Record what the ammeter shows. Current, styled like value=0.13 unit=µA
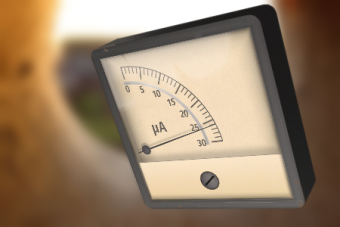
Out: value=26 unit=µA
